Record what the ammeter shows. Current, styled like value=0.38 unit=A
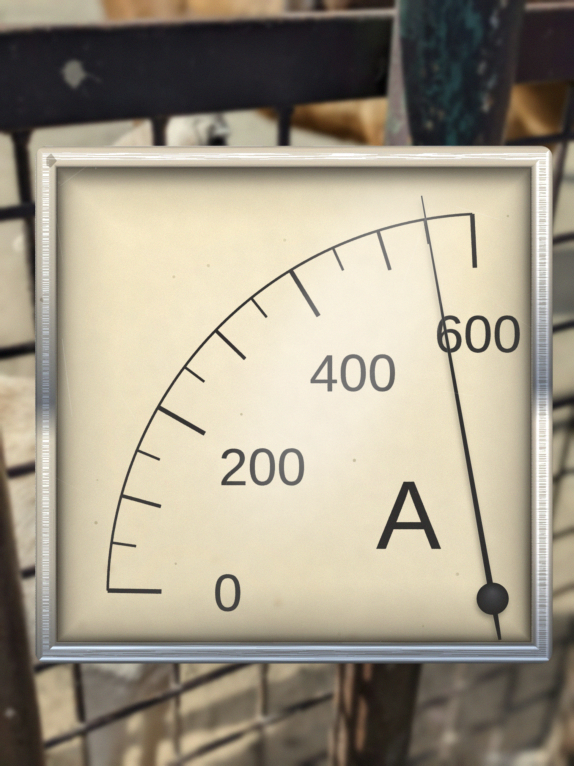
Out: value=550 unit=A
